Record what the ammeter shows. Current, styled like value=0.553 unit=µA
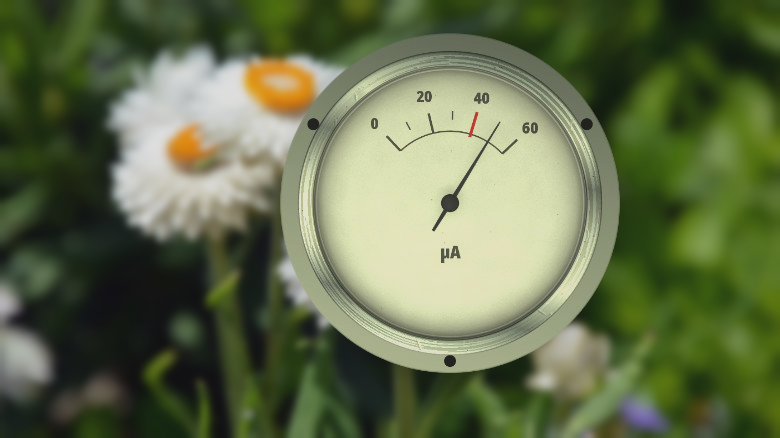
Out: value=50 unit=µA
